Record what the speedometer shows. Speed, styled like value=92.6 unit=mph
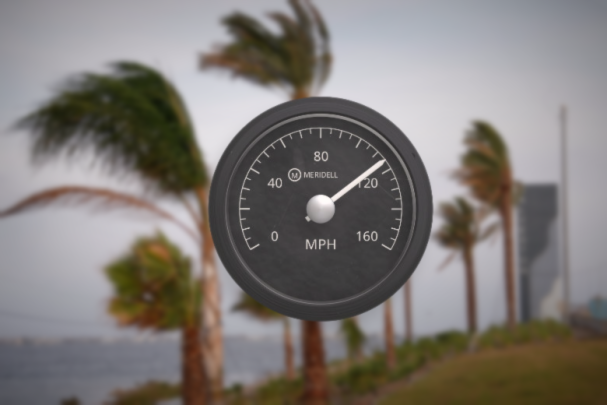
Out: value=115 unit=mph
